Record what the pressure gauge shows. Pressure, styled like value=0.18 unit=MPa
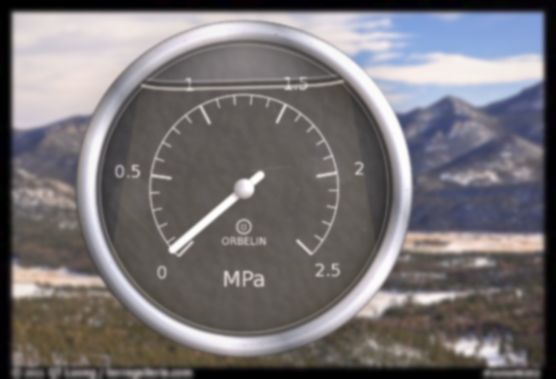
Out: value=0.05 unit=MPa
